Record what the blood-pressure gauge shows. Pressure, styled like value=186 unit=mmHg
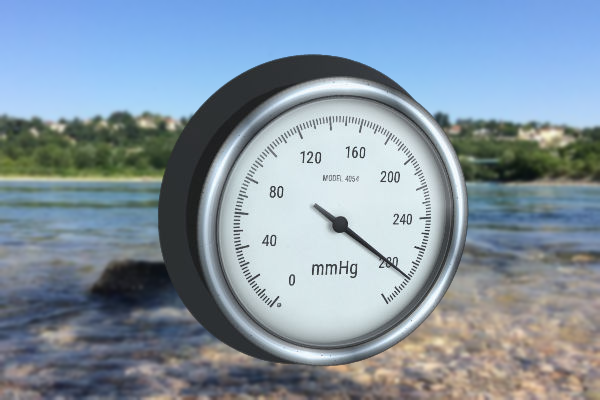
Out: value=280 unit=mmHg
